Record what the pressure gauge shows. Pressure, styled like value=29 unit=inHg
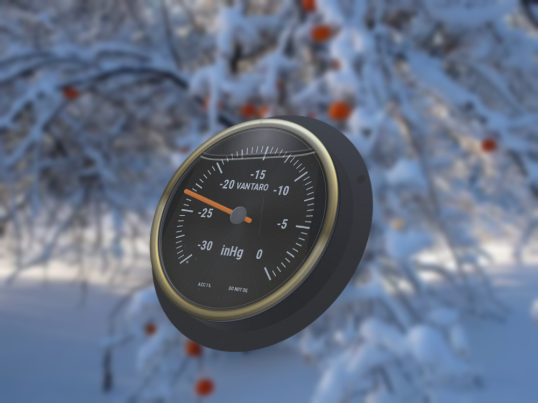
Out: value=-23.5 unit=inHg
